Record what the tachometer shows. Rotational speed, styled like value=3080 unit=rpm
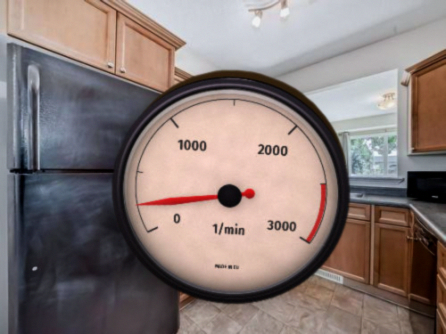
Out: value=250 unit=rpm
